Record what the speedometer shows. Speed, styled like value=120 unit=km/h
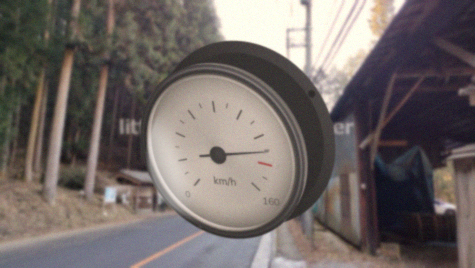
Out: value=130 unit=km/h
